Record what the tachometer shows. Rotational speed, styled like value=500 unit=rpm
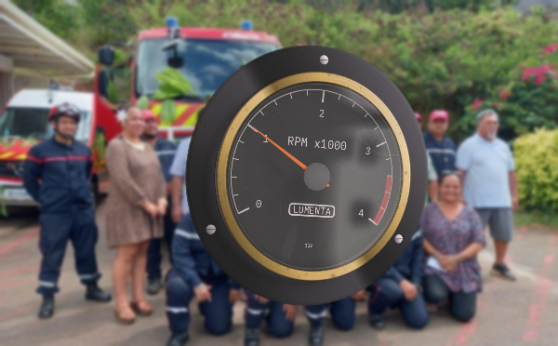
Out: value=1000 unit=rpm
